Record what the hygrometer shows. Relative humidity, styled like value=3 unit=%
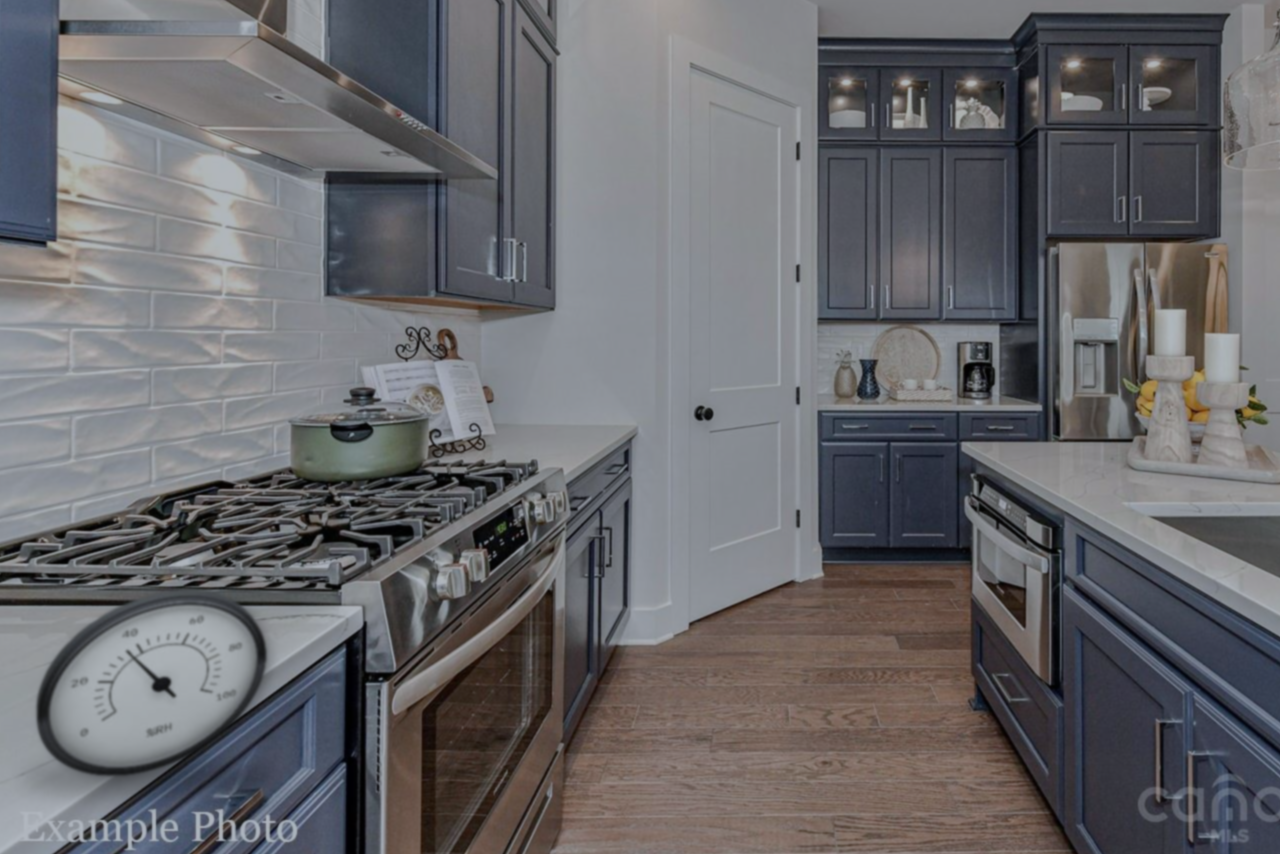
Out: value=36 unit=%
